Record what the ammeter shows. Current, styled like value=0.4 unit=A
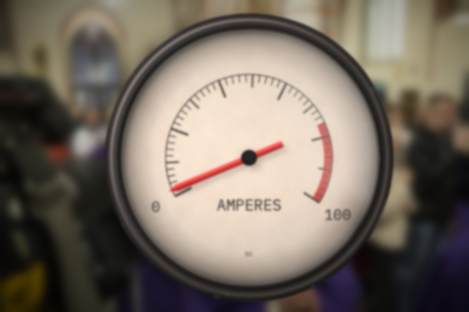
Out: value=2 unit=A
